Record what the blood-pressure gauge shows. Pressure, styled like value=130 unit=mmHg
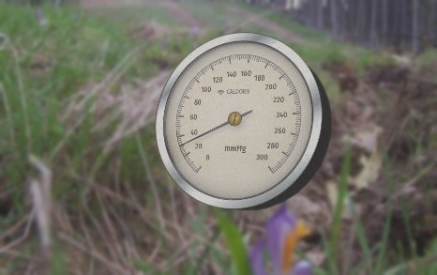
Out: value=30 unit=mmHg
